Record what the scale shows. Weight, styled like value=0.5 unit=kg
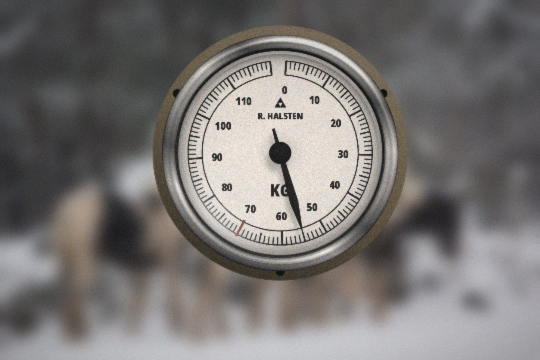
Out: value=55 unit=kg
